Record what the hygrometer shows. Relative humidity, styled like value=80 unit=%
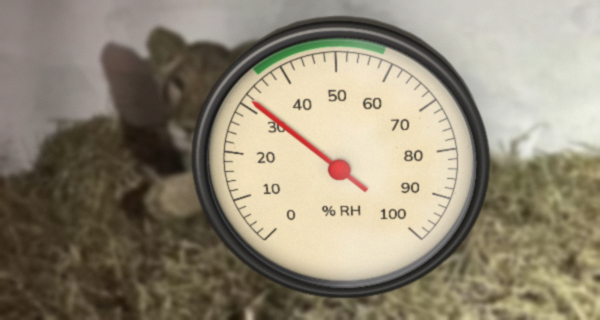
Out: value=32 unit=%
